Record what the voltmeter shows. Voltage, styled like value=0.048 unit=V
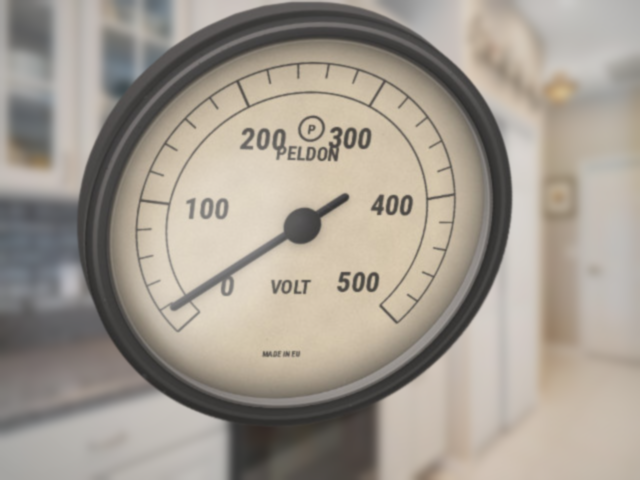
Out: value=20 unit=V
